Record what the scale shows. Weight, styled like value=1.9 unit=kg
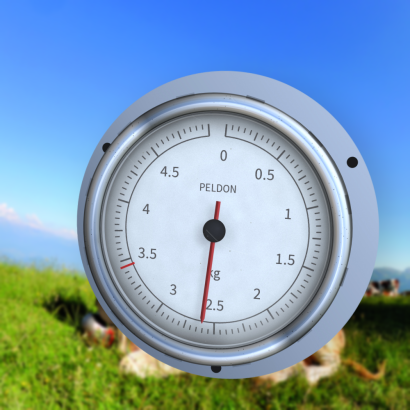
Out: value=2.6 unit=kg
